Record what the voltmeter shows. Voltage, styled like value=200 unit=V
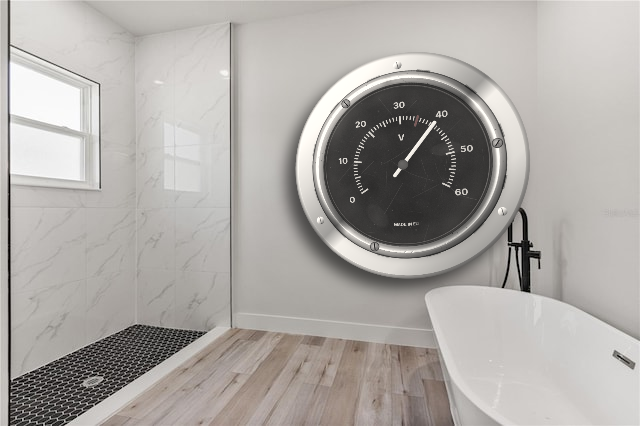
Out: value=40 unit=V
